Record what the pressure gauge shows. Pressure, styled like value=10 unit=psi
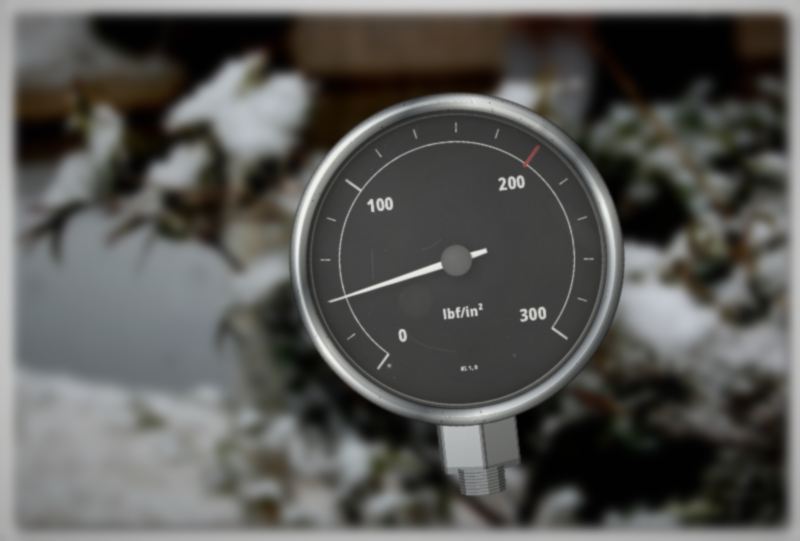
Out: value=40 unit=psi
